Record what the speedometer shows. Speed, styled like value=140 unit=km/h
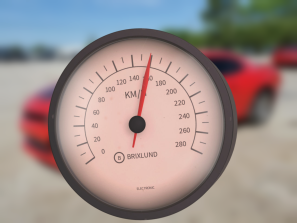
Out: value=160 unit=km/h
